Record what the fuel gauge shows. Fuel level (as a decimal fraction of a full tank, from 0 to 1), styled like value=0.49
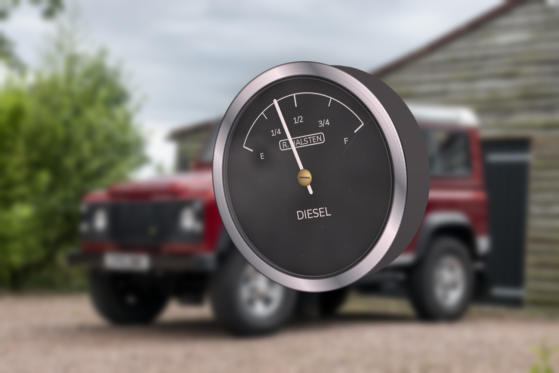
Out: value=0.375
